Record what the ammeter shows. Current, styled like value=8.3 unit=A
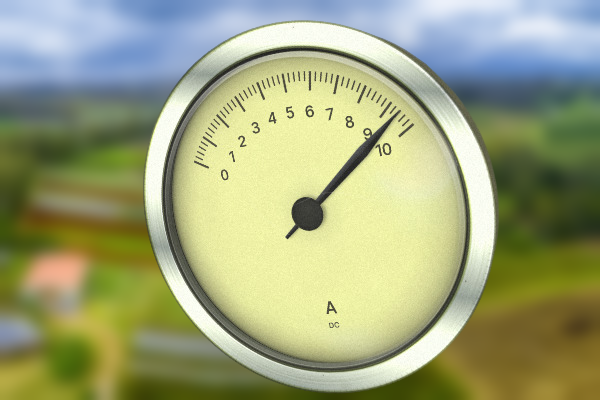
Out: value=9.4 unit=A
